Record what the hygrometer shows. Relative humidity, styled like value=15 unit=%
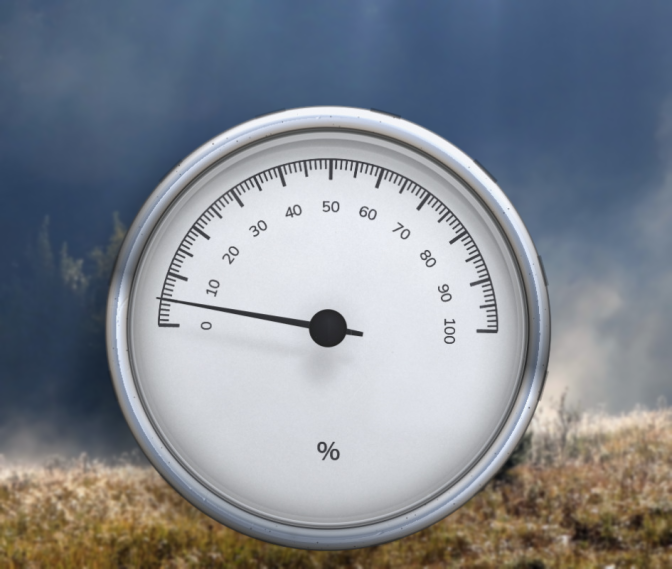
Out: value=5 unit=%
